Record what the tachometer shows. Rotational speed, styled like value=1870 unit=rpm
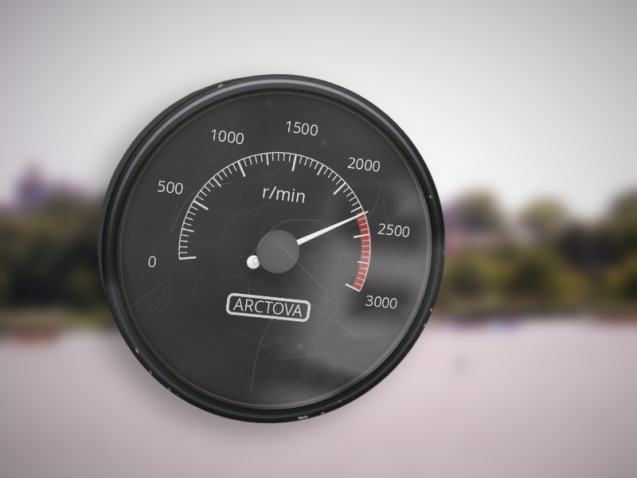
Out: value=2300 unit=rpm
